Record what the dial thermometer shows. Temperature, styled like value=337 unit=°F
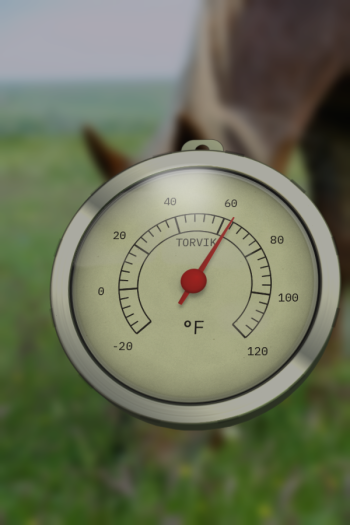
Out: value=64 unit=°F
